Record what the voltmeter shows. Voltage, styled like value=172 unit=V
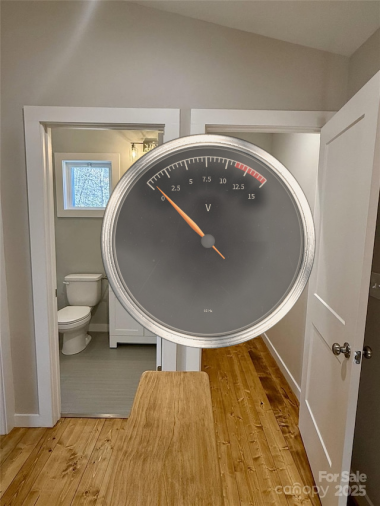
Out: value=0.5 unit=V
